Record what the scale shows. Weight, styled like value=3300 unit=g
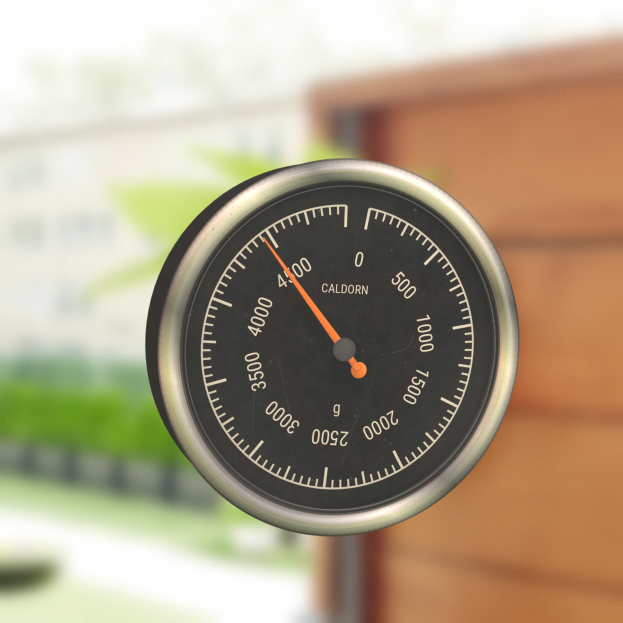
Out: value=4450 unit=g
